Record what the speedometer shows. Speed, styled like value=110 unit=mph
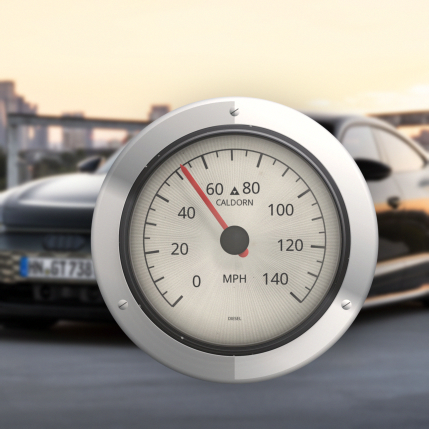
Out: value=52.5 unit=mph
